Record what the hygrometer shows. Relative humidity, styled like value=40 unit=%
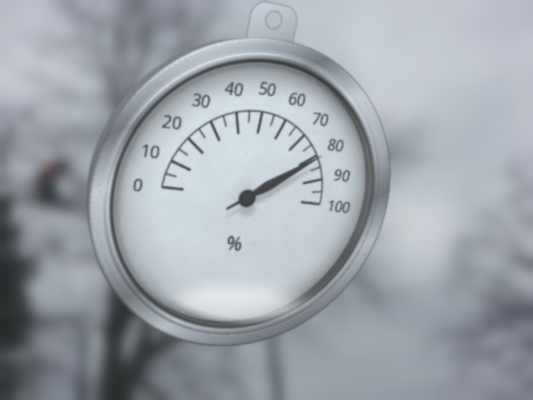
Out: value=80 unit=%
